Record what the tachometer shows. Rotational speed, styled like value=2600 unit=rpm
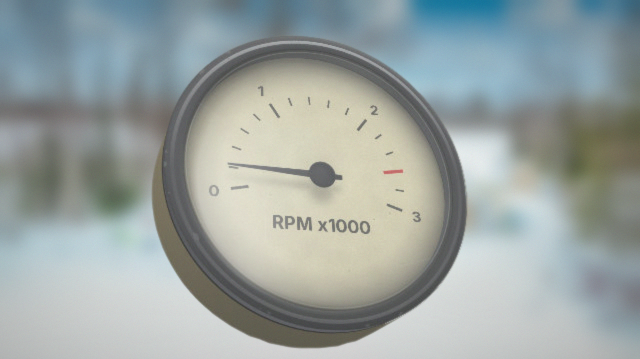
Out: value=200 unit=rpm
